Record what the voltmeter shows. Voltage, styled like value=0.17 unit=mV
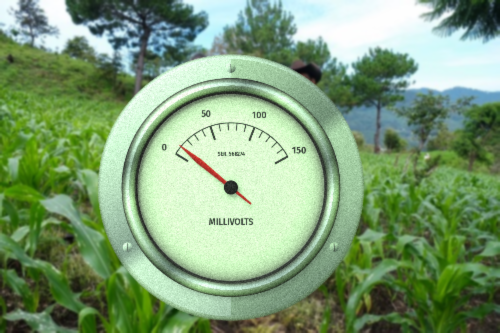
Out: value=10 unit=mV
